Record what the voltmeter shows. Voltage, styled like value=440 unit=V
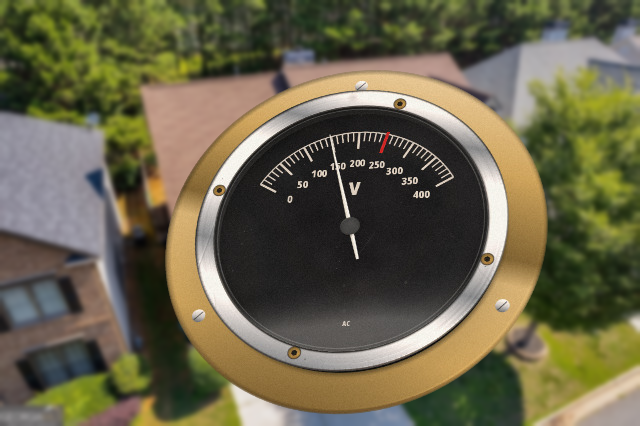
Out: value=150 unit=V
